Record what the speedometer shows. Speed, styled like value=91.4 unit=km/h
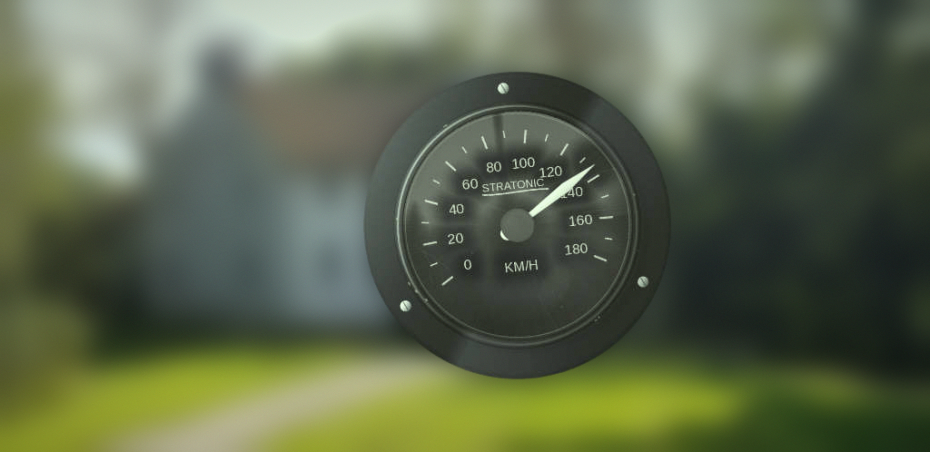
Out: value=135 unit=km/h
